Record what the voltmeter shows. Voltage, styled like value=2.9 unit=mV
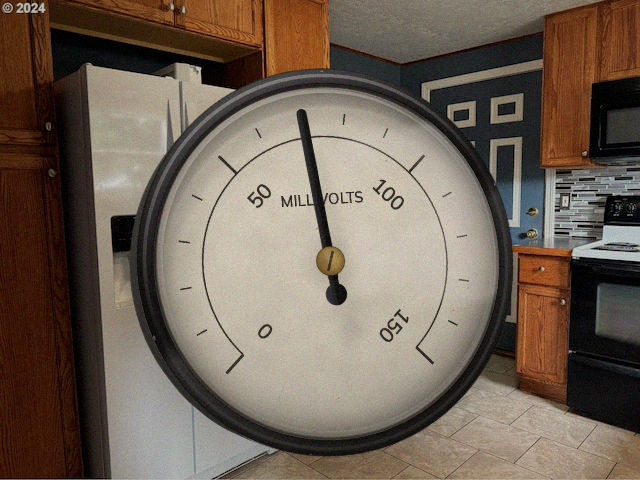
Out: value=70 unit=mV
